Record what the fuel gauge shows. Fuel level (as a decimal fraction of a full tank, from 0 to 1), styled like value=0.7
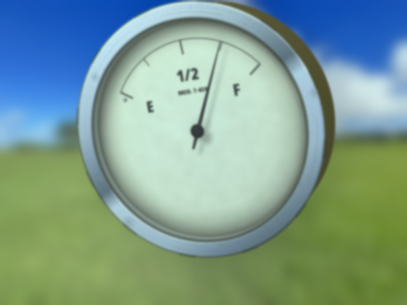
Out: value=0.75
